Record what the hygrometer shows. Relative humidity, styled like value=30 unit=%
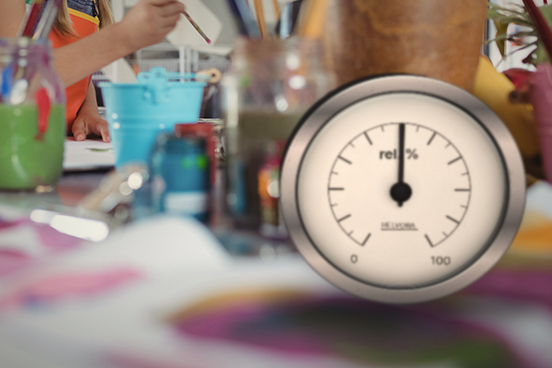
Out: value=50 unit=%
